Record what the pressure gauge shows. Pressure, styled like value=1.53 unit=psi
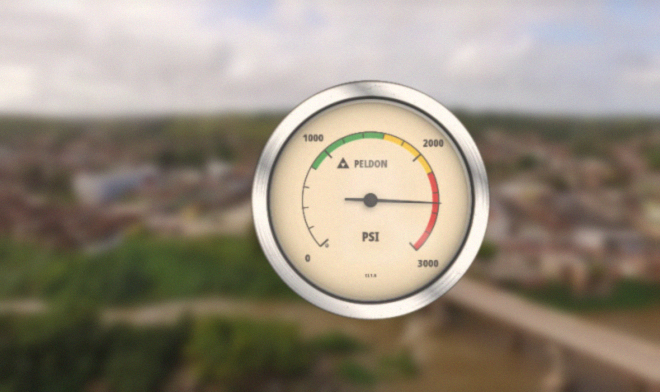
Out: value=2500 unit=psi
